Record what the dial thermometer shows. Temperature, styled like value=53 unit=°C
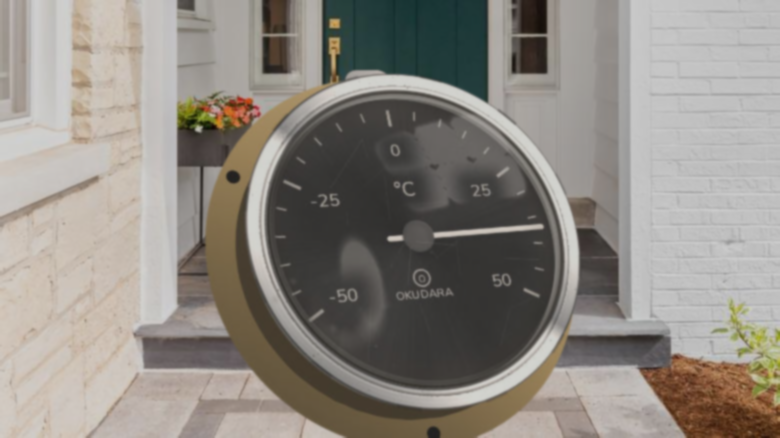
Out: value=37.5 unit=°C
